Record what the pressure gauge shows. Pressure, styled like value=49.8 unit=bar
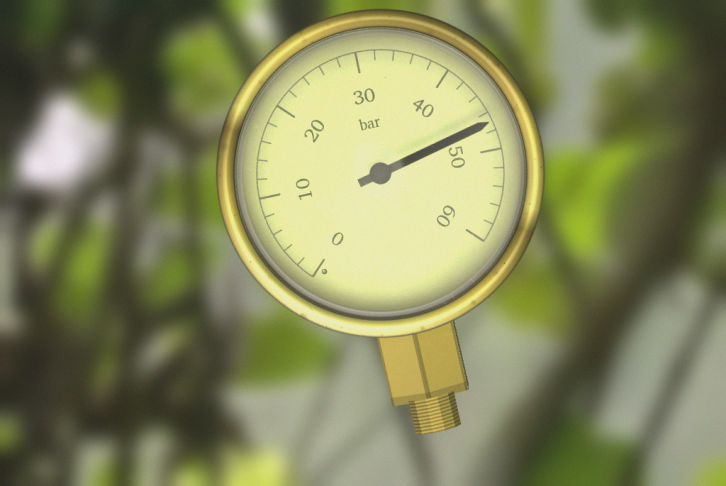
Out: value=47 unit=bar
